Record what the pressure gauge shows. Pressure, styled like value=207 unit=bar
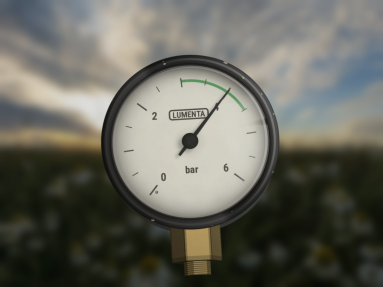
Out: value=4 unit=bar
